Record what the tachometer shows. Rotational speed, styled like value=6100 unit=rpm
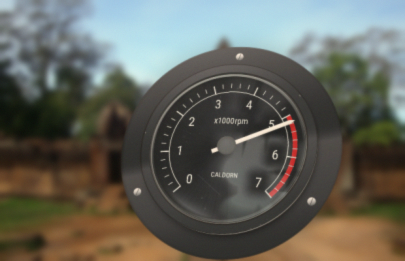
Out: value=5200 unit=rpm
